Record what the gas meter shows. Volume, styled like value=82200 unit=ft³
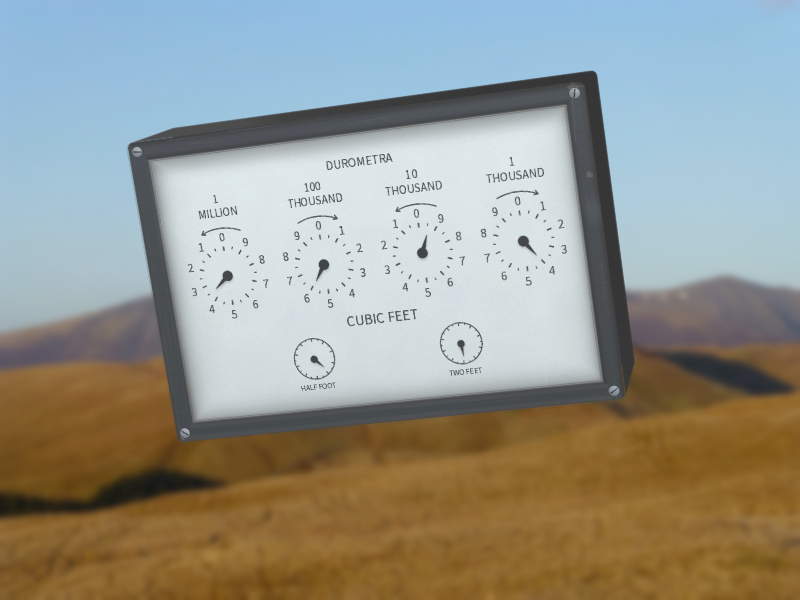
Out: value=359400 unit=ft³
